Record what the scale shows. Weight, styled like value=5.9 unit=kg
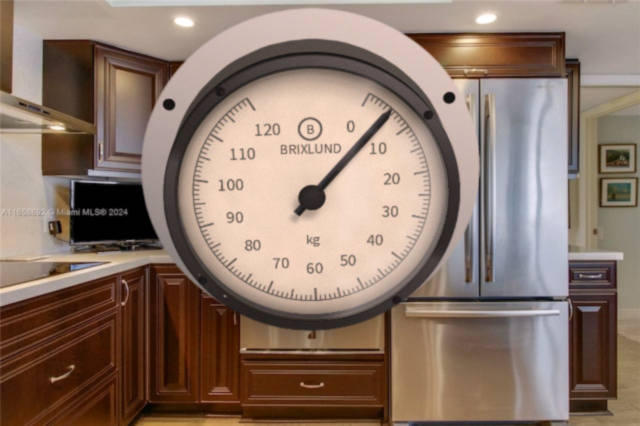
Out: value=5 unit=kg
